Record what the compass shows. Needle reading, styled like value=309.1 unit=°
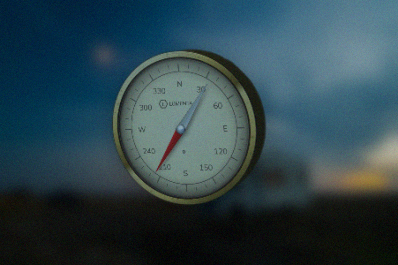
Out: value=215 unit=°
